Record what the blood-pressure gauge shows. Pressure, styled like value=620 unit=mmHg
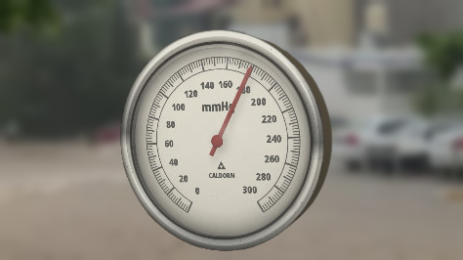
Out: value=180 unit=mmHg
